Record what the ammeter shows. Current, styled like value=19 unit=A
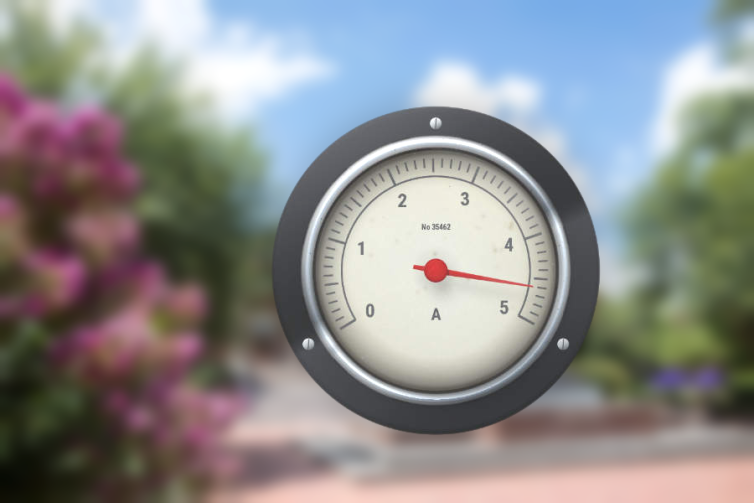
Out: value=4.6 unit=A
